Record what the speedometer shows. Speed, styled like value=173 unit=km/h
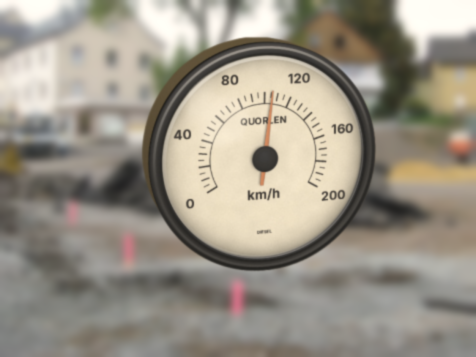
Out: value=105 unit=km/h
